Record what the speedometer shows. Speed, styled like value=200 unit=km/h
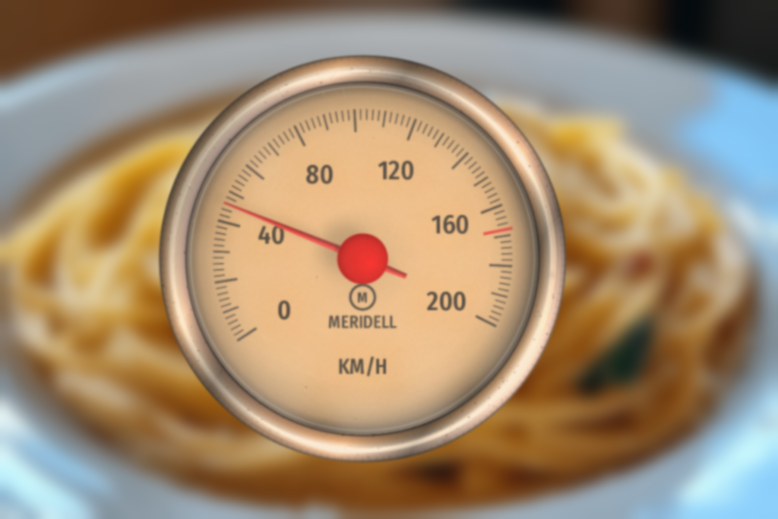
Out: value=46 unit=km/h
